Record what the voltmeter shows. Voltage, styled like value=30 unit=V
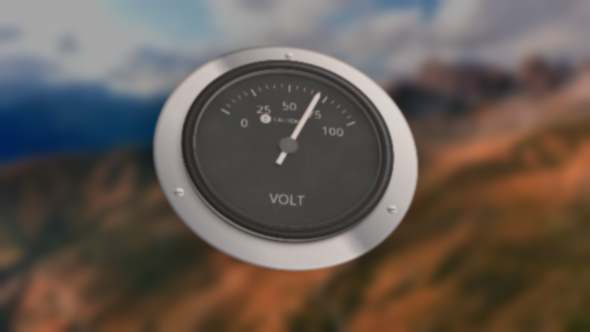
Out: value=70 unit=V
